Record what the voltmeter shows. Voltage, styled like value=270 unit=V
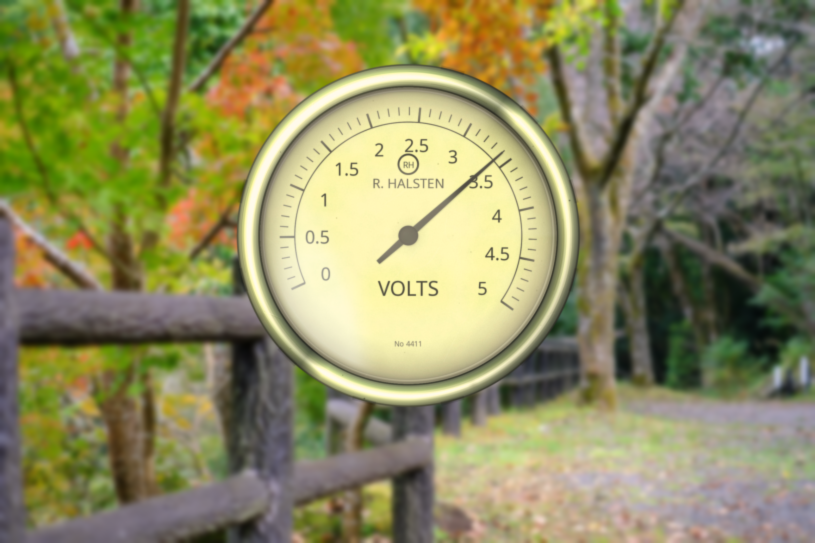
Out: value=3.4 unit=V
